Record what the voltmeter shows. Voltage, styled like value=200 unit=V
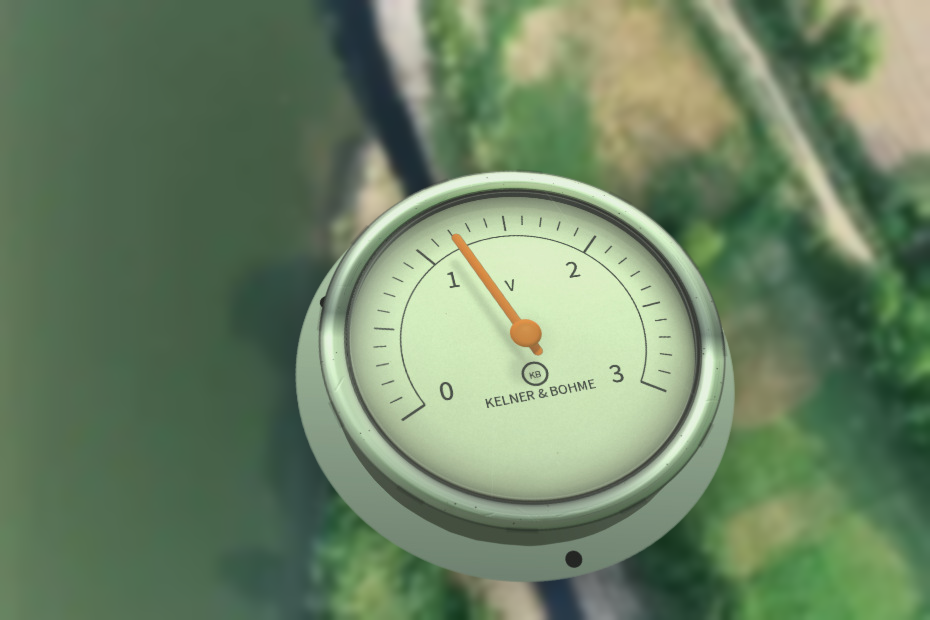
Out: value=1.2 unit=V
